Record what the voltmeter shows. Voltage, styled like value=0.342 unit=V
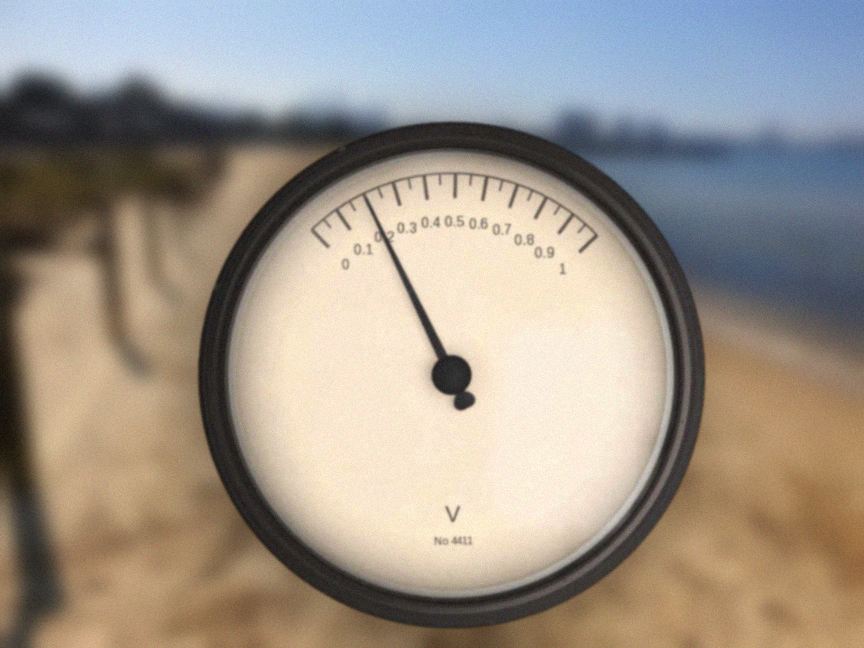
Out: value=0.2 unit=V
